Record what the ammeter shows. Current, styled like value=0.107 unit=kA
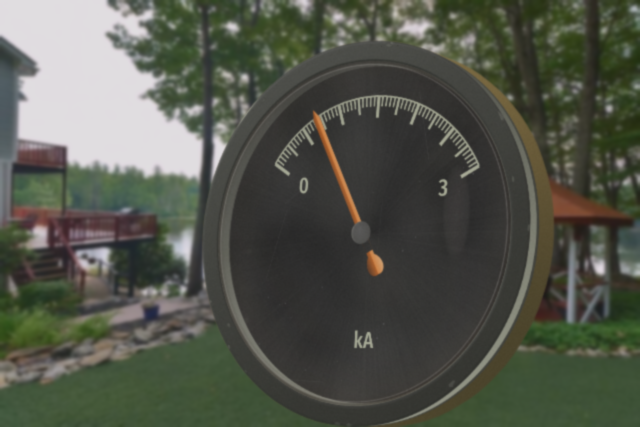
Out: value=0.75 unit=kA
